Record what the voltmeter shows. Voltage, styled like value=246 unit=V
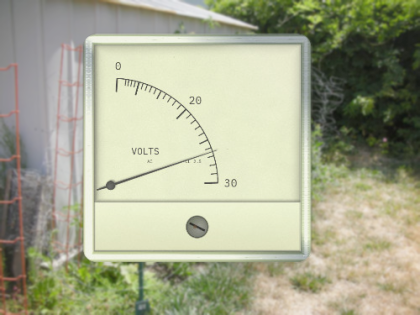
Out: value=26.5 unit=V
